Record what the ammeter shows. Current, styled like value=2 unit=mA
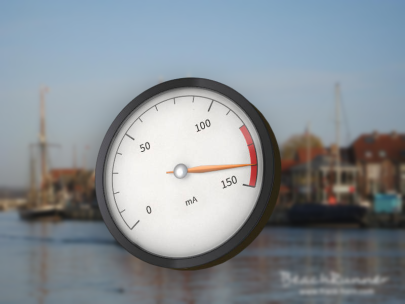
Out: value=140 unit=mA
